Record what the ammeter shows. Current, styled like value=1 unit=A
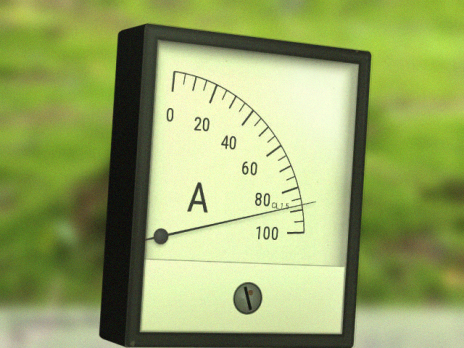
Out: value=87.5 unit=A
